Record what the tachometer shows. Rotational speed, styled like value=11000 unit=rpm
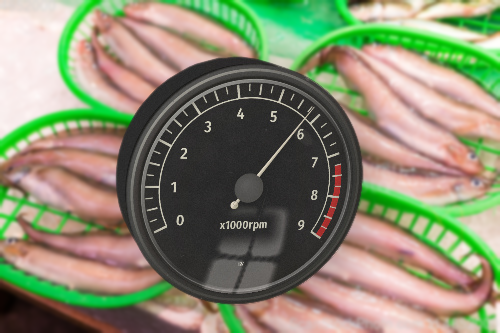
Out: value=5750 unit=rpm
